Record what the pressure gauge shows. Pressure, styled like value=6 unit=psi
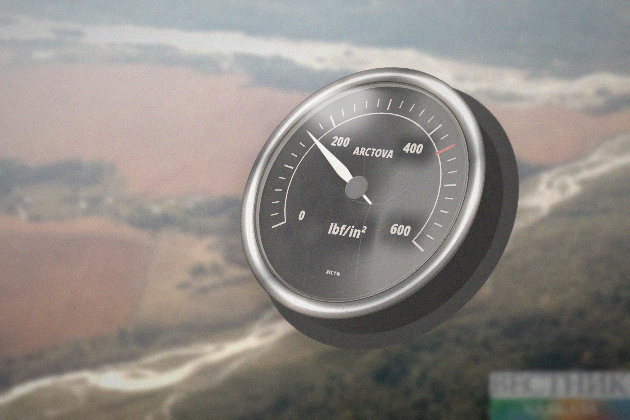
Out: value=160 unit=psi
